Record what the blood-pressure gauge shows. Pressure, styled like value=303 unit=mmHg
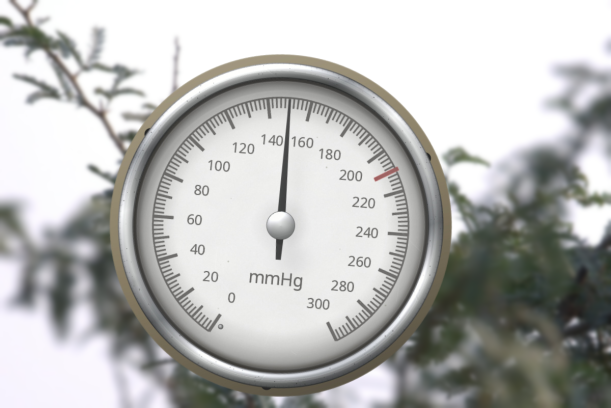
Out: value=150 unit=mmHg
